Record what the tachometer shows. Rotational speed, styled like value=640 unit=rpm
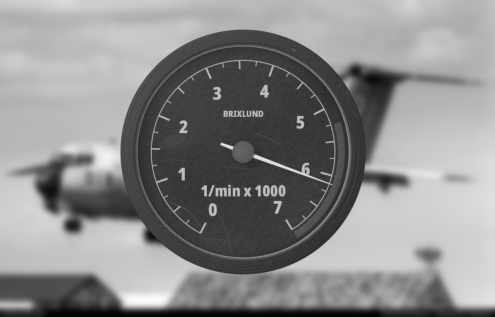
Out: value=6125 unit=rpm
